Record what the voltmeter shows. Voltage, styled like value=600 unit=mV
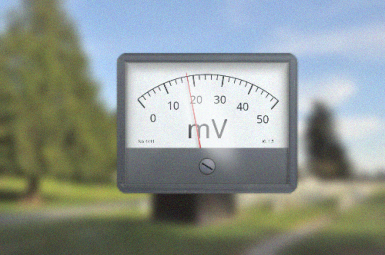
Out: value=18 unit=mV
